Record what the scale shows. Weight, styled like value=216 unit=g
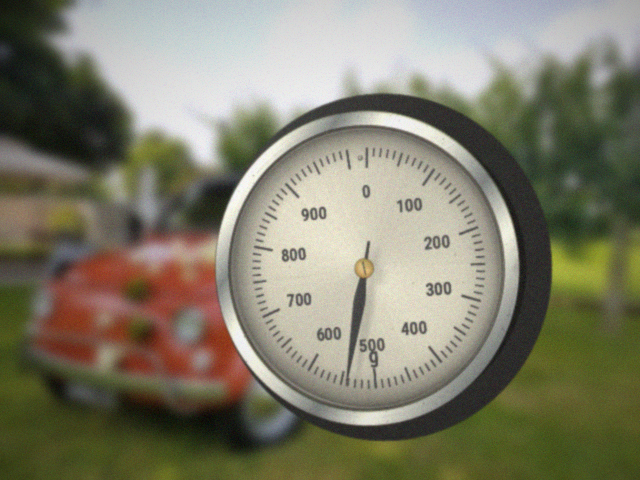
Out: value=540 unit=g
